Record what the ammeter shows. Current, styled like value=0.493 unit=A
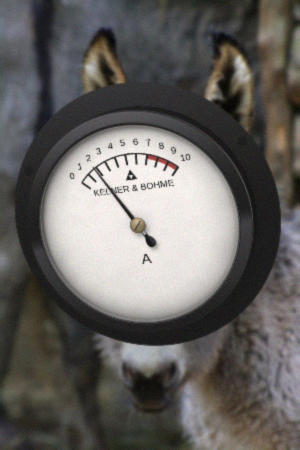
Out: value=2 unit=A
